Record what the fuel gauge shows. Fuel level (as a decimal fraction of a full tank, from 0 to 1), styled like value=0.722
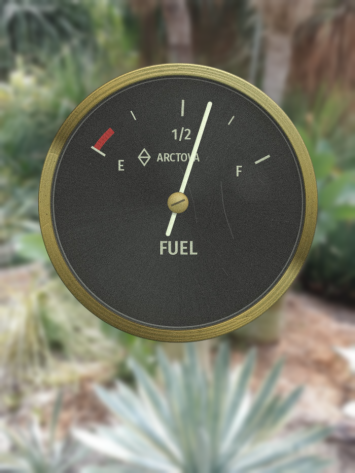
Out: value=0.625
